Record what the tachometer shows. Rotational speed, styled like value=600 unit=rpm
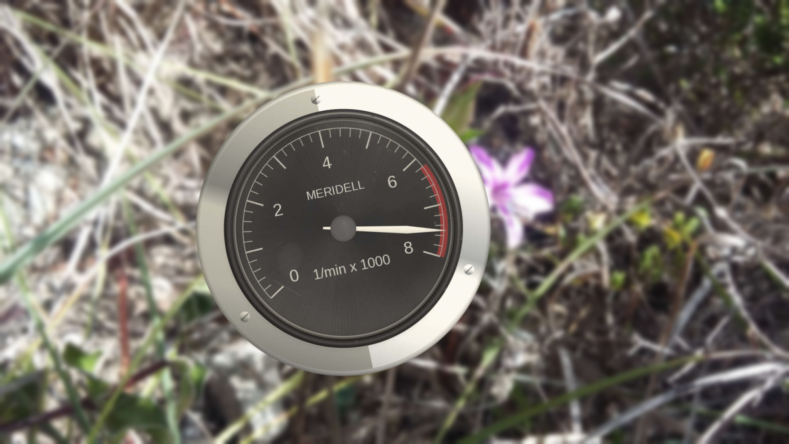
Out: value=7500 unit=rpm
